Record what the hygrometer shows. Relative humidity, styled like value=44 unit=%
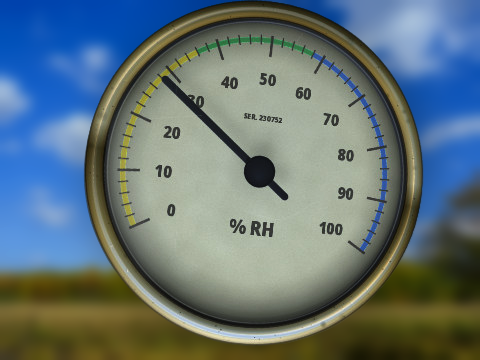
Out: value=28 unit=%
